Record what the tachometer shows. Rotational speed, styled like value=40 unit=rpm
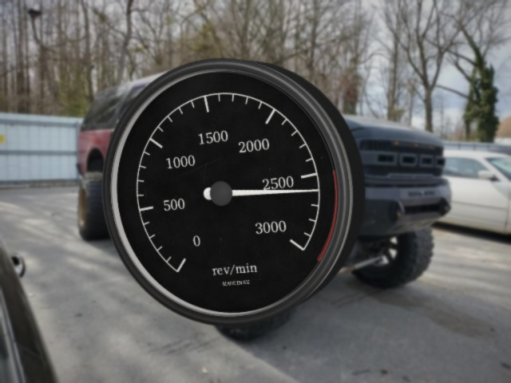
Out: value=2600 unit=rpm
